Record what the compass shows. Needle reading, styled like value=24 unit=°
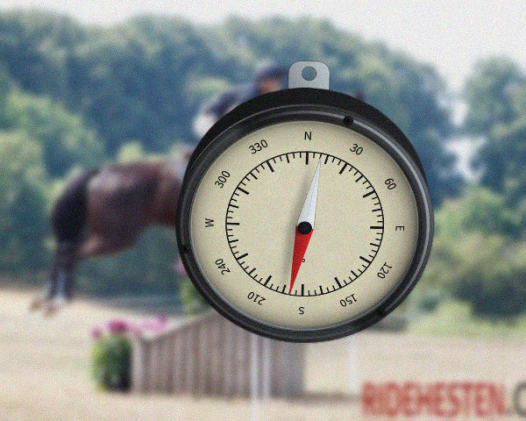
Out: value=190 unit=°
